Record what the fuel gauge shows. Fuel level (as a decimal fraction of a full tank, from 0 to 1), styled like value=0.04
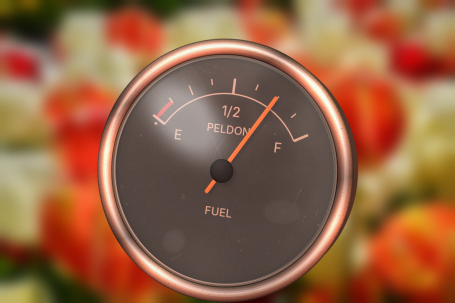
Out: value=0.75
